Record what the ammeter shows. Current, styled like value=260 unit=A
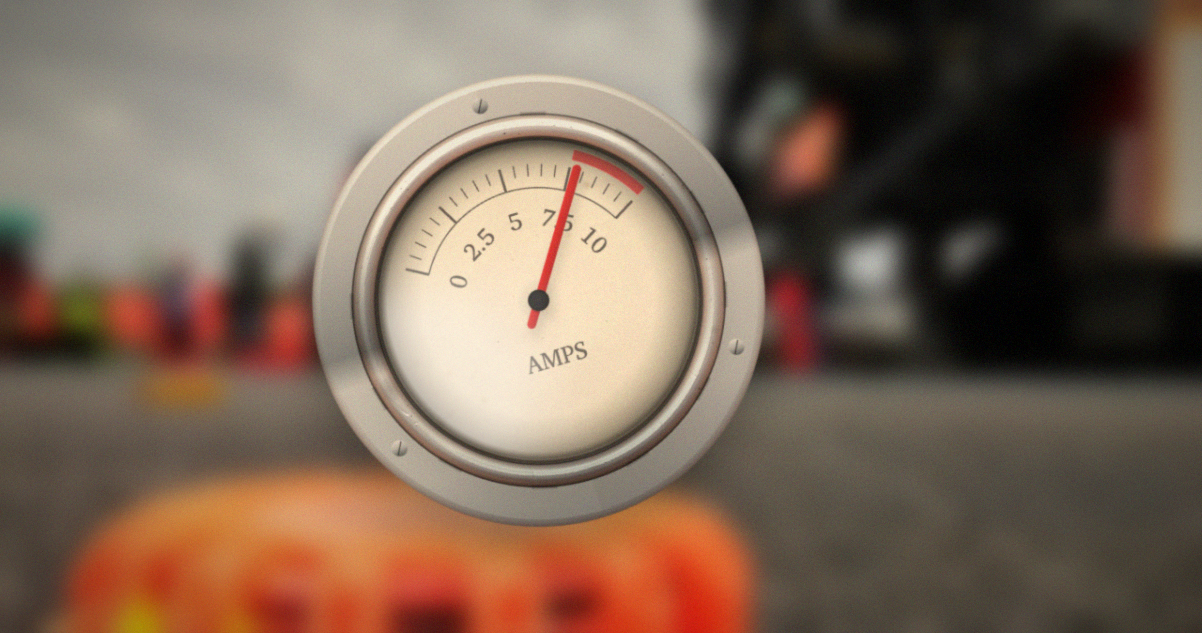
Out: value=7.75 unit=A
